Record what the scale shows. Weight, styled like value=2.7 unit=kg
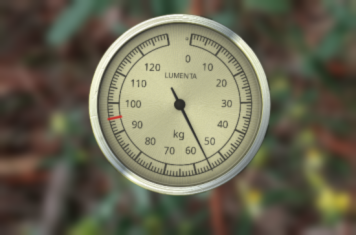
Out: value=55 unit=kg
